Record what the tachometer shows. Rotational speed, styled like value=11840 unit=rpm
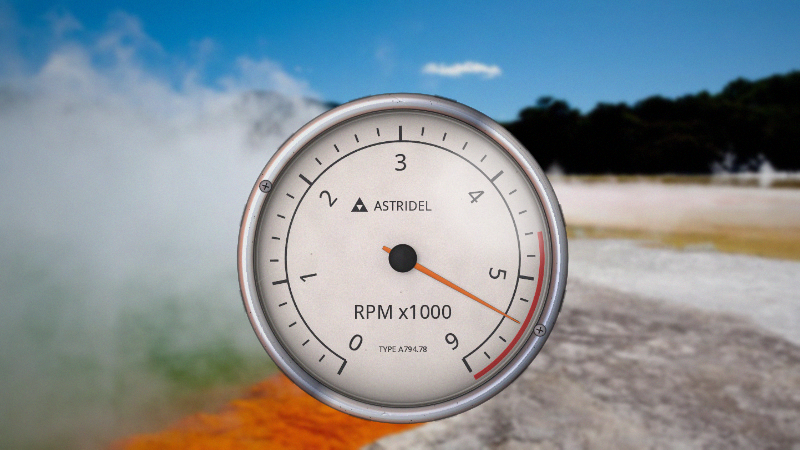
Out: value=5400 unit=rpm
